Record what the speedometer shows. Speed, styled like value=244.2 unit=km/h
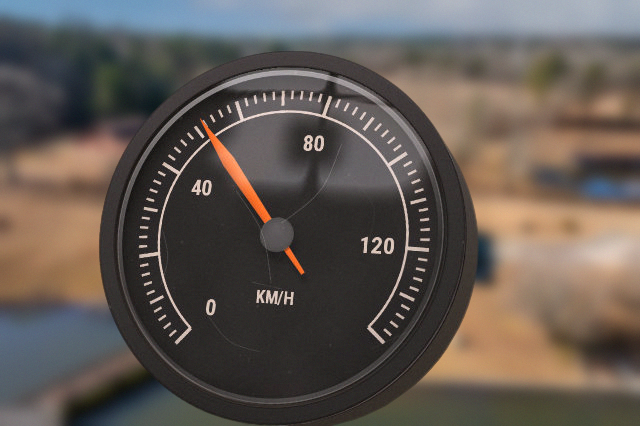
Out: value=52 unit=km/h
